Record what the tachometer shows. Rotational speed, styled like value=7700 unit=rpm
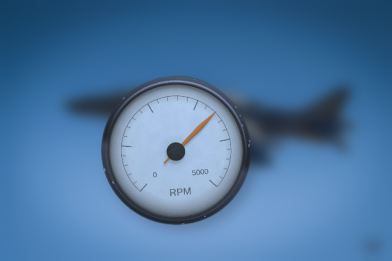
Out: value=3400 unit=rpm
